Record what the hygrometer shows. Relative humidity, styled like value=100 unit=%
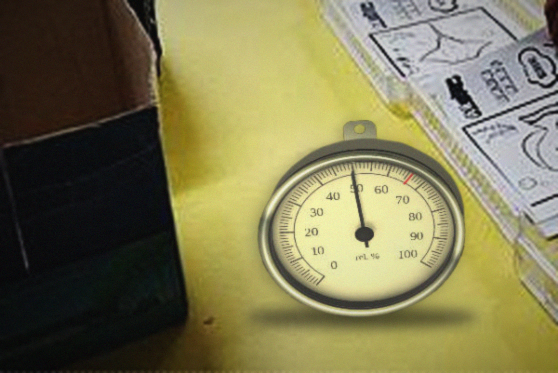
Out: value=50 unit=%
